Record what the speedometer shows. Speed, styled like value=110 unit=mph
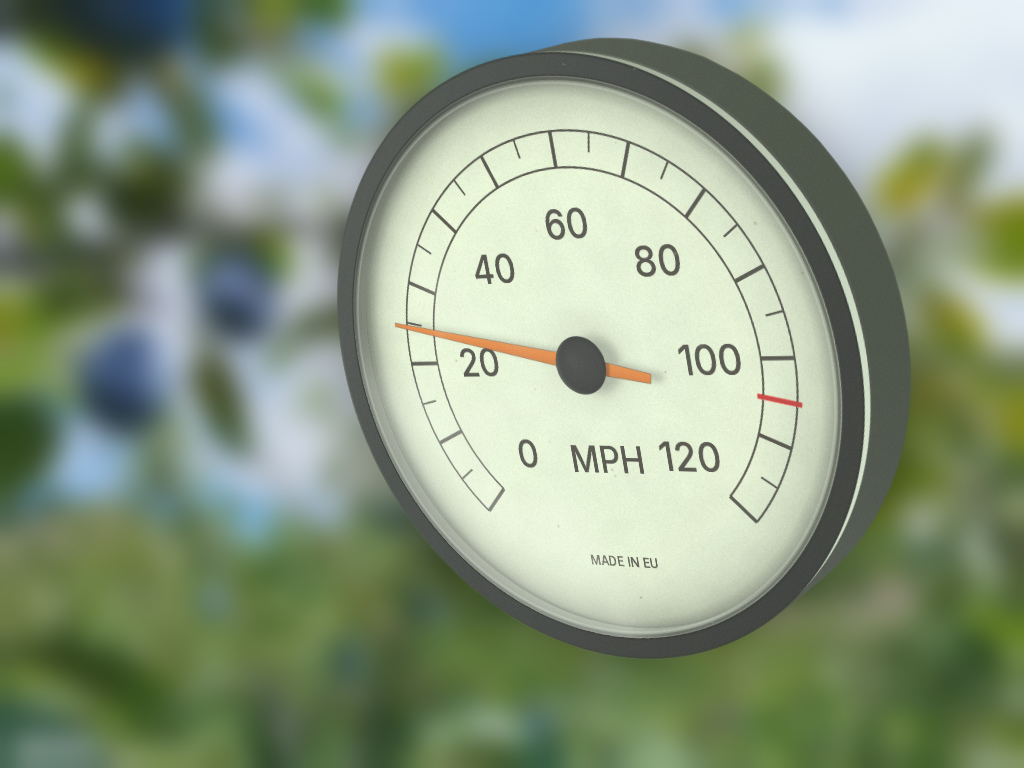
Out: value=25 unit=mph
